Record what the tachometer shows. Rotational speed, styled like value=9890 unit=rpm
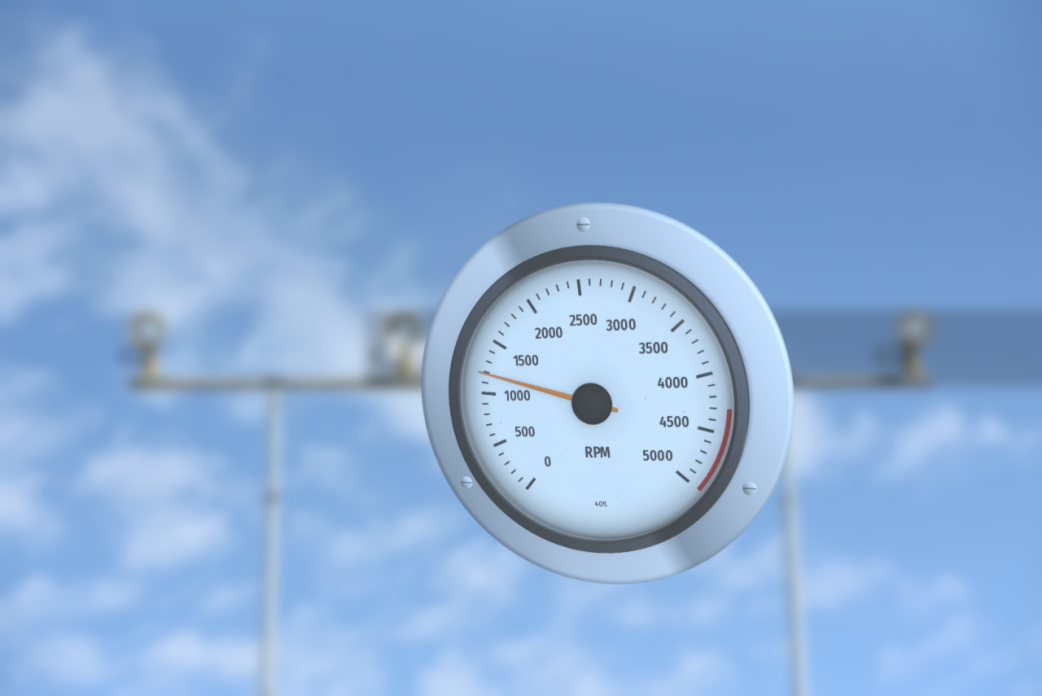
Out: value=1200 unit=rpm
